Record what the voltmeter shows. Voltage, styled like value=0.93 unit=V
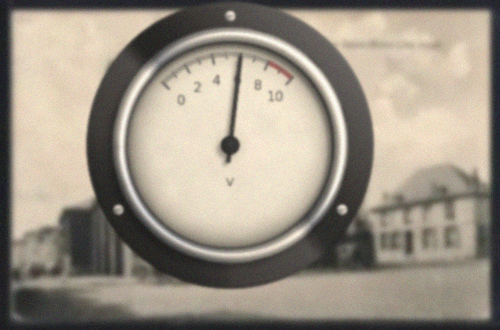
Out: value=6 unit=V
